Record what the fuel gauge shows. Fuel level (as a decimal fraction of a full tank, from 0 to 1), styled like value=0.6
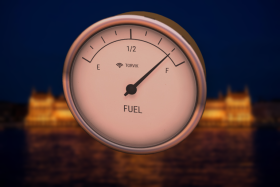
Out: value=0.875
